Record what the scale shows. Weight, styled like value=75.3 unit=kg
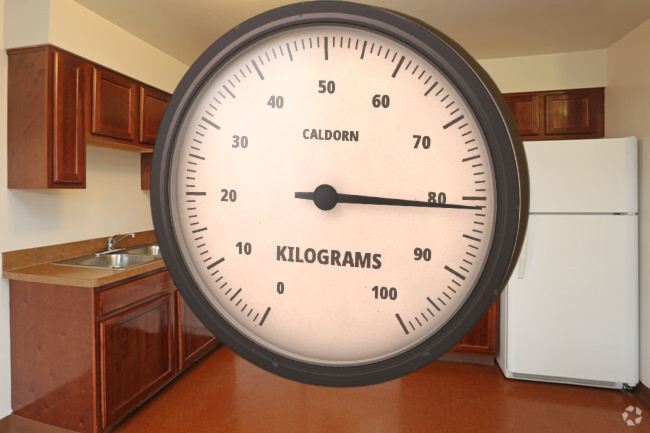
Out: value=81 unit=kg
